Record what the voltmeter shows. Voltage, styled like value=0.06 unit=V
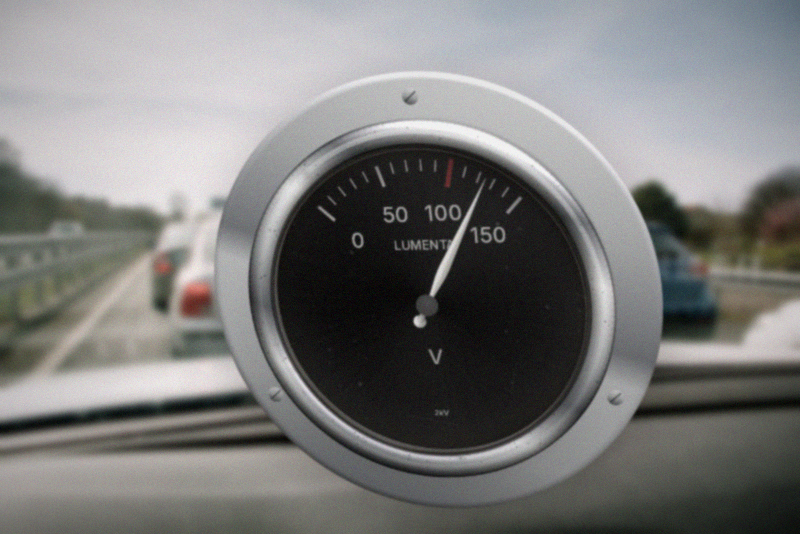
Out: value=125 unit=V
